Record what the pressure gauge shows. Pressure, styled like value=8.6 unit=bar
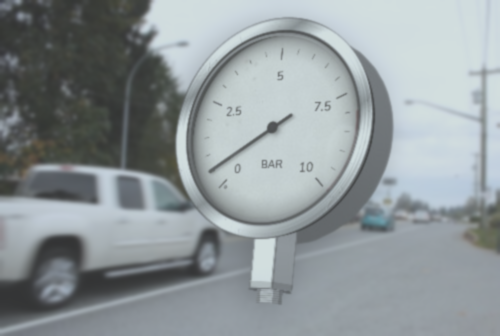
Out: value=0.5 unit=bar
